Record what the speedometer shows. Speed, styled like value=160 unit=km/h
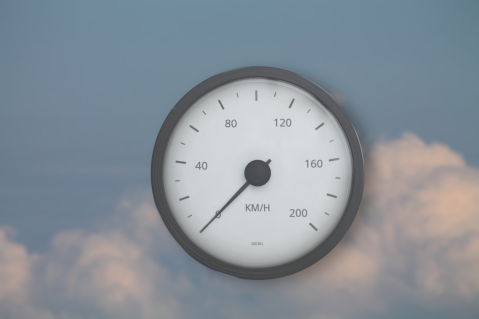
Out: value=0 unit=km/h
